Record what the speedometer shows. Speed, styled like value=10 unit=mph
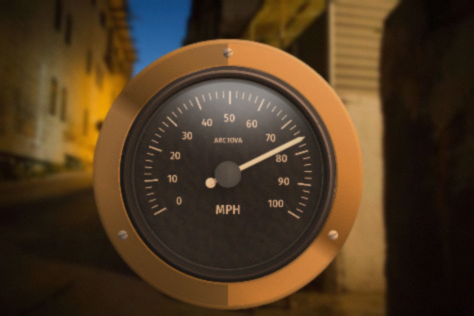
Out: value=76 unit=mph
